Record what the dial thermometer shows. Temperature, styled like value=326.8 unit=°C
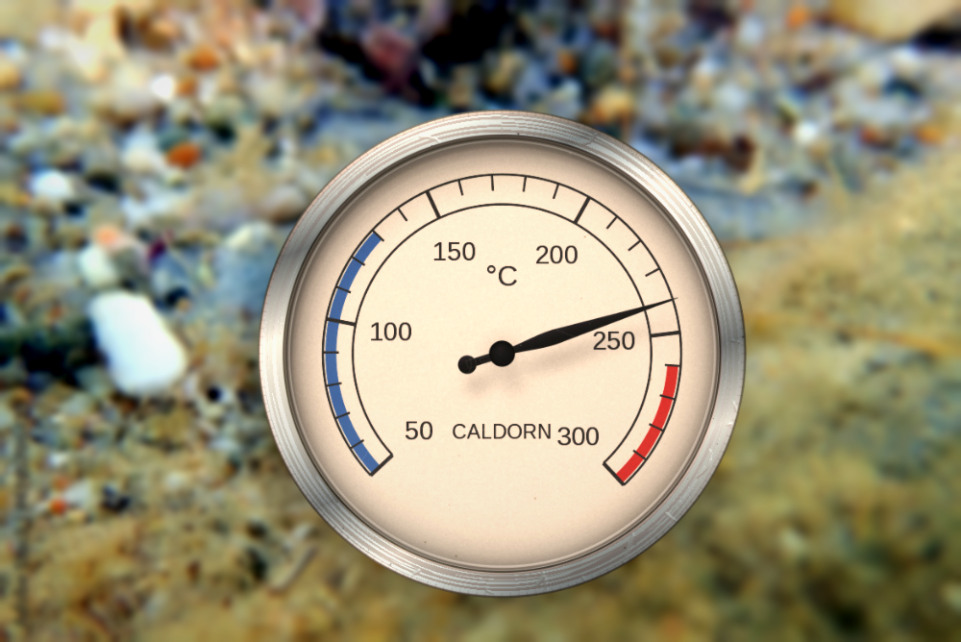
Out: value=240 unit=°C
